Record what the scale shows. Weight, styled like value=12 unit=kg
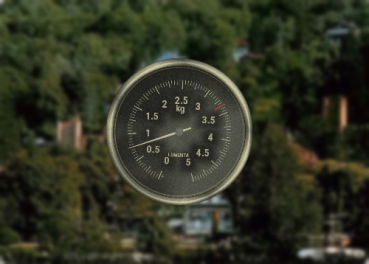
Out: value=0.75 unit=kg
